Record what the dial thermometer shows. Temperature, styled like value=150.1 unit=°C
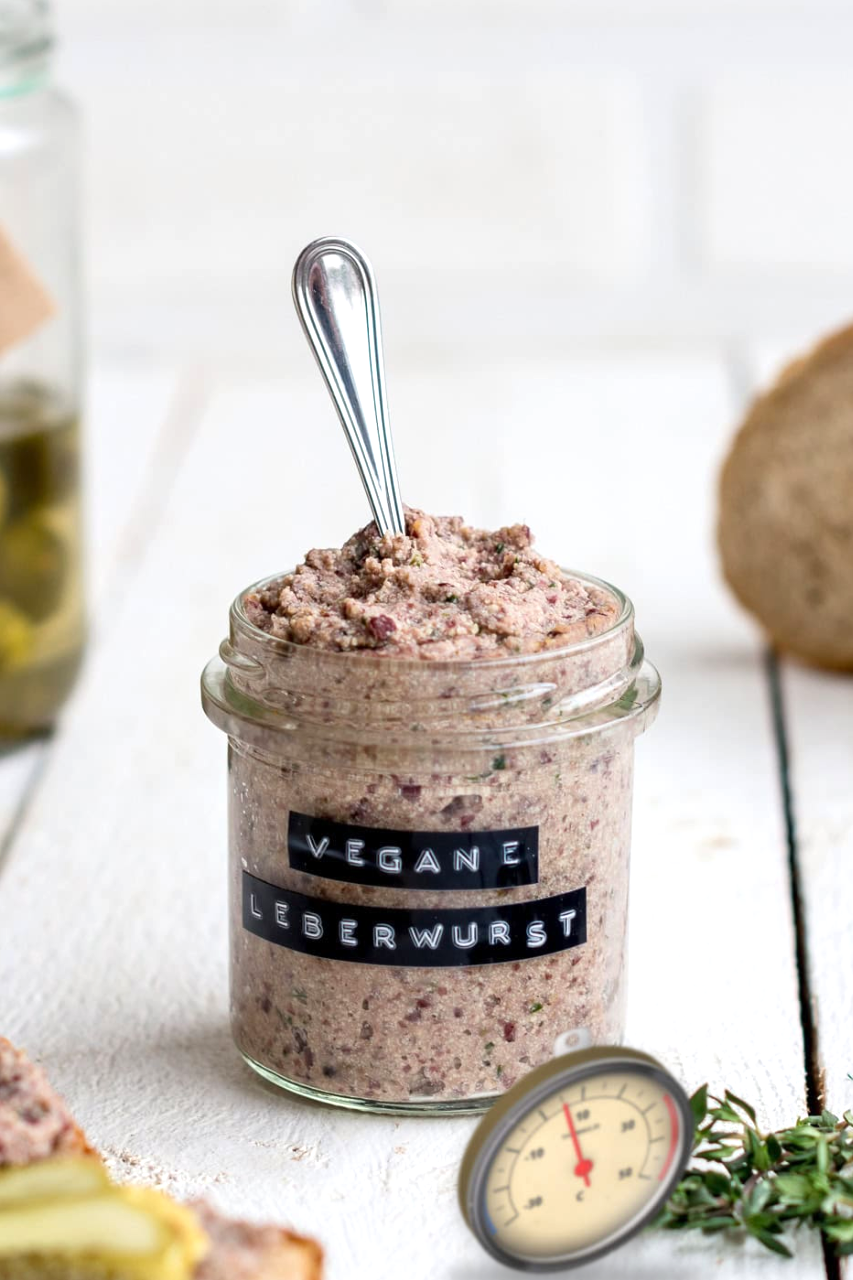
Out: value=5 unit=°C
